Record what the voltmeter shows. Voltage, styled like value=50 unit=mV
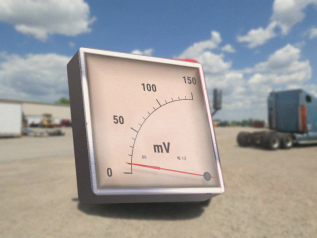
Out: value=10 unit=mV
